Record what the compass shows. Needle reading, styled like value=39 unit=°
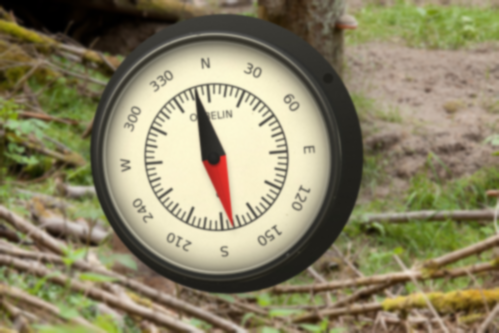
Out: value=170 unit=°
